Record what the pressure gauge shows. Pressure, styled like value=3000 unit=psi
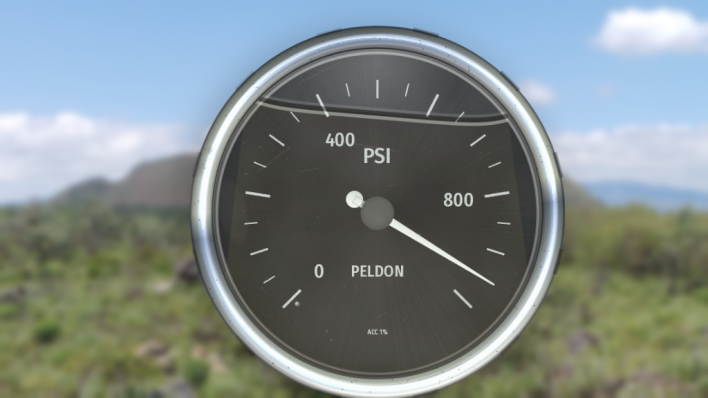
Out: value=950 unit=psi
